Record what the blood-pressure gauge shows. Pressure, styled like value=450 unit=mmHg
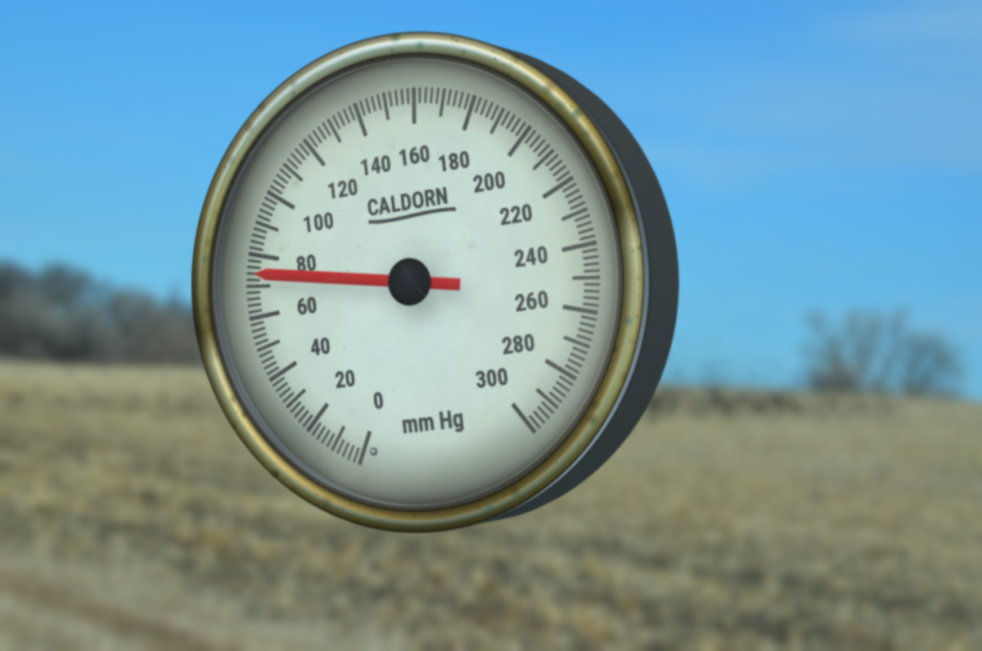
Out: value=74 unit=mmHg
